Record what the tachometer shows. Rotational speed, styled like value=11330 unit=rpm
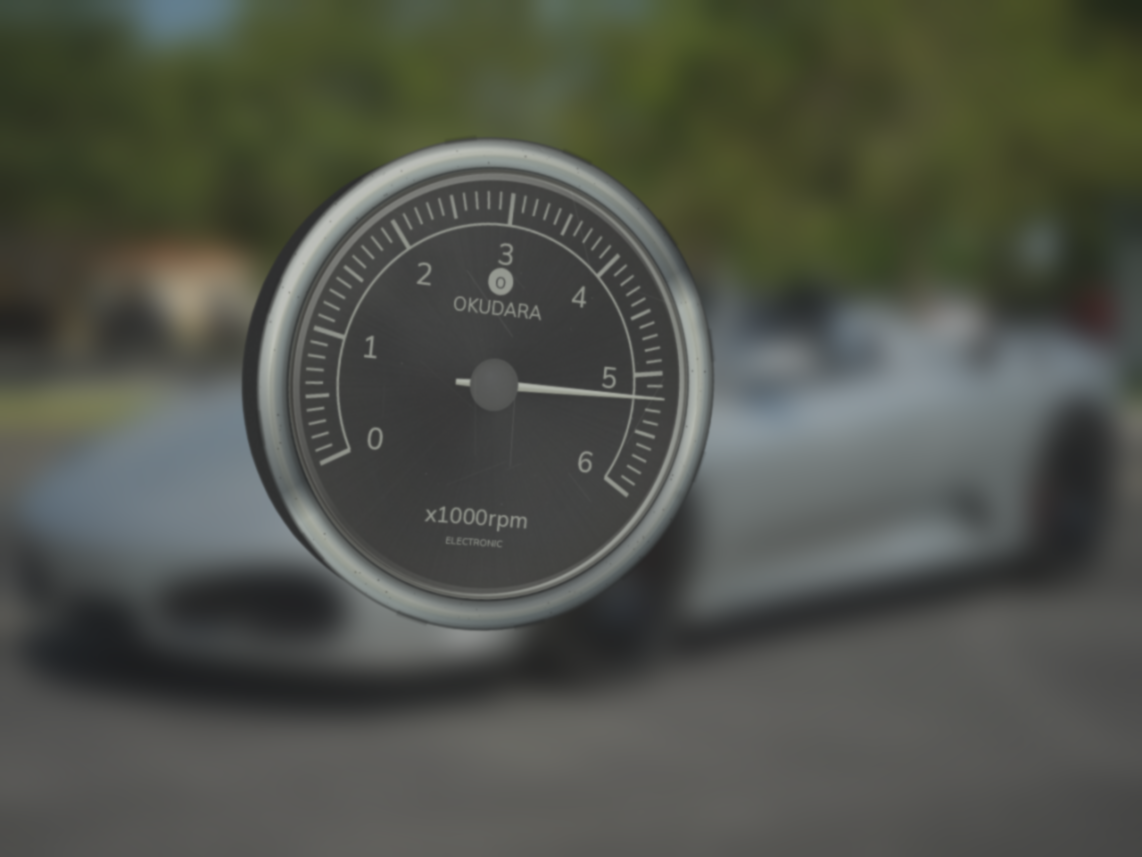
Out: value=5200 unit=rpm
